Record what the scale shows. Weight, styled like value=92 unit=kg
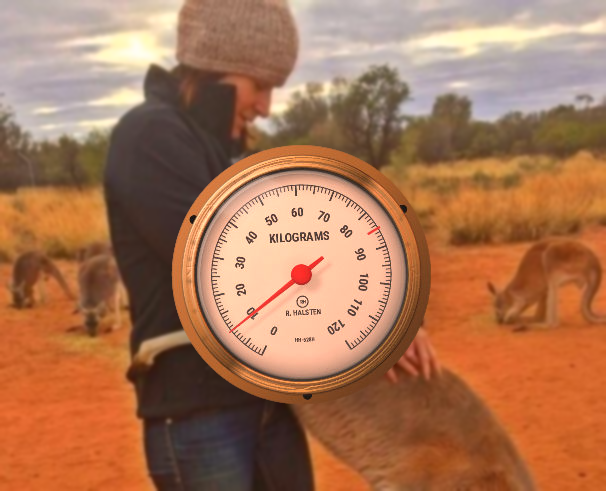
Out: value=10 unit=kg
